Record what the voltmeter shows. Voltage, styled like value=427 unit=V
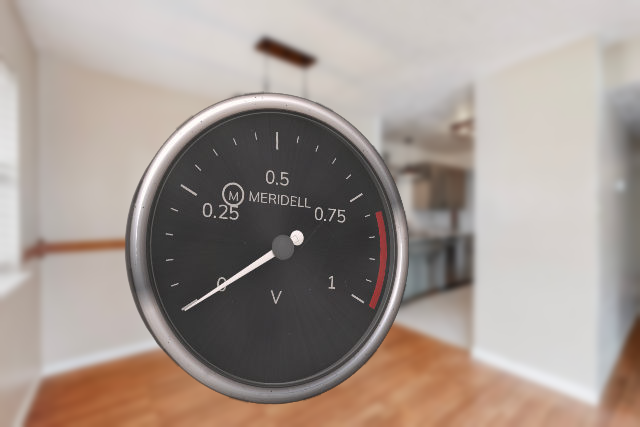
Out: value=0 unit=V
